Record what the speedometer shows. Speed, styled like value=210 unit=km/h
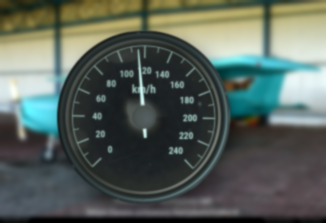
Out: value=115 unit=km/h
